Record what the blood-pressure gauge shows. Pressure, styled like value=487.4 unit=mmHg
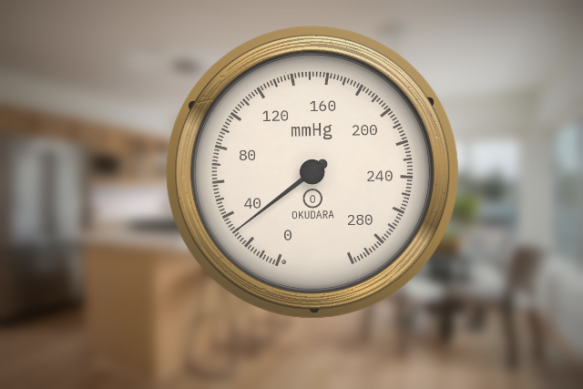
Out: value=30 unit=mmHg
